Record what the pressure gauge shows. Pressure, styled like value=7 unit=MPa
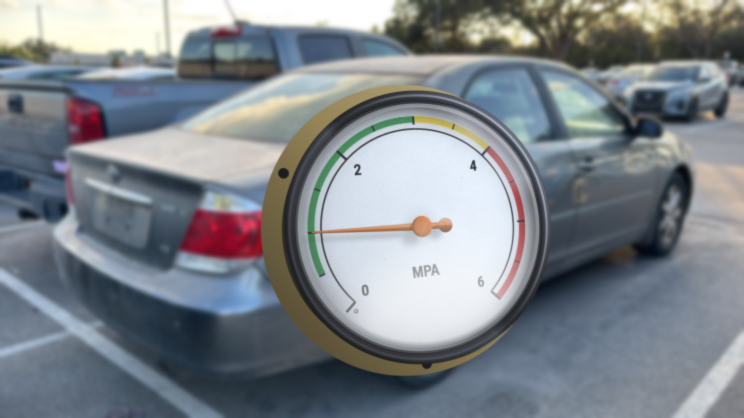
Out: value=1 unit=MPa
